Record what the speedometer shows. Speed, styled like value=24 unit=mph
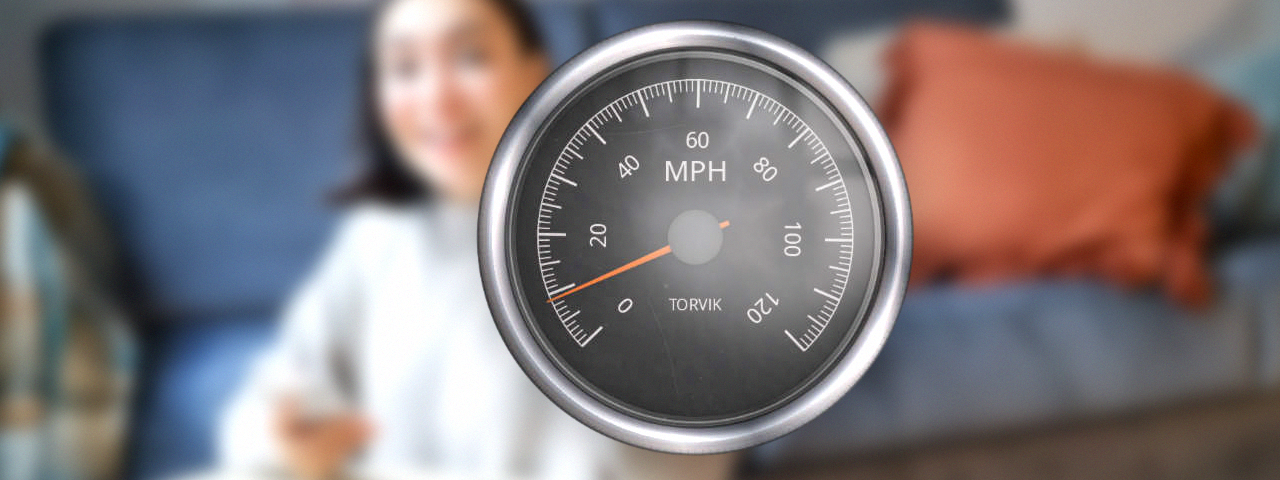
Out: value=9 unit=mph
